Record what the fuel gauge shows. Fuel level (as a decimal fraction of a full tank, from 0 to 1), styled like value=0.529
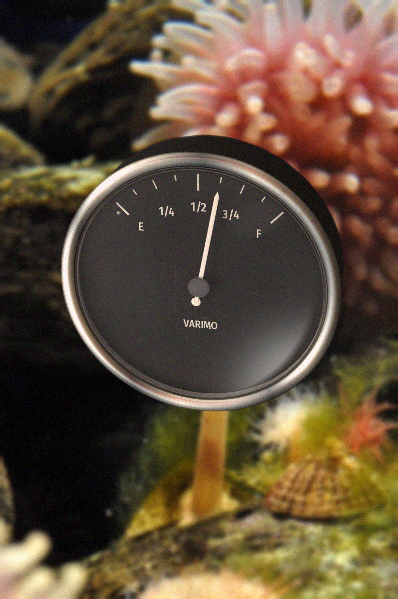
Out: value=0.625
